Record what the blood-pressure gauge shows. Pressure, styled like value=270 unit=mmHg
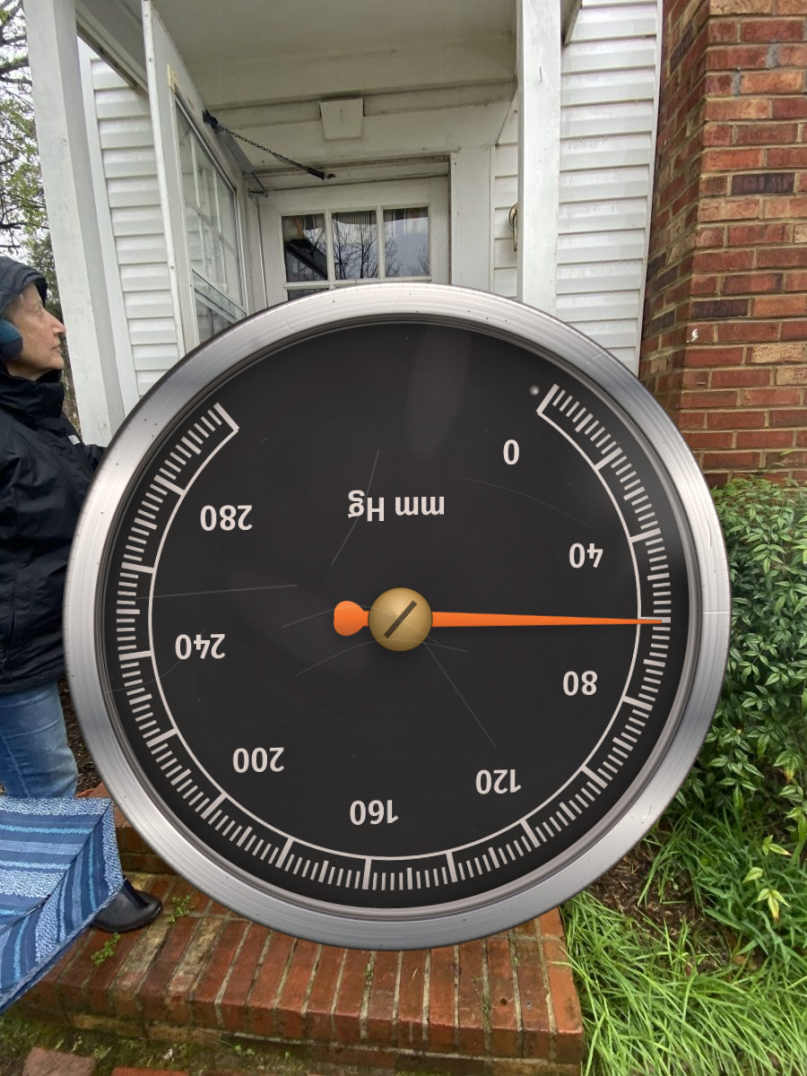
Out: value=60 unit=mmHg
